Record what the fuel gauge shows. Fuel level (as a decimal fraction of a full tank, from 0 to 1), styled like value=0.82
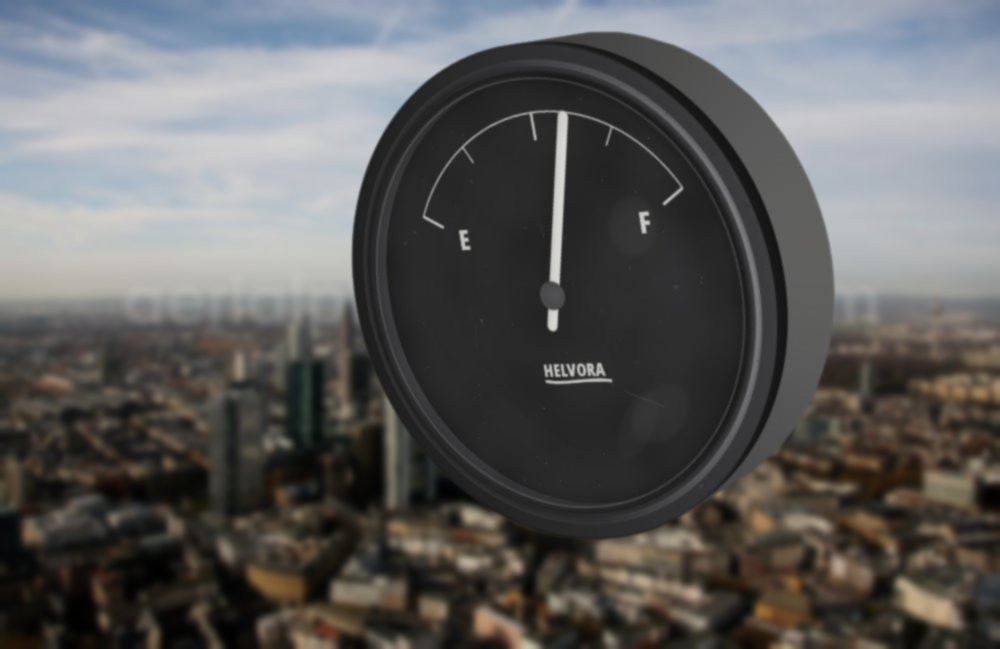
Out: value=0.625
